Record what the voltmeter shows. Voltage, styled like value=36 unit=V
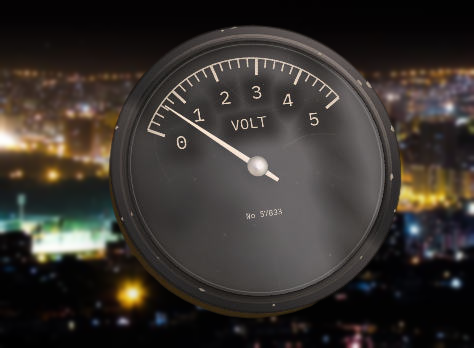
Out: value=0.6 unit=V
